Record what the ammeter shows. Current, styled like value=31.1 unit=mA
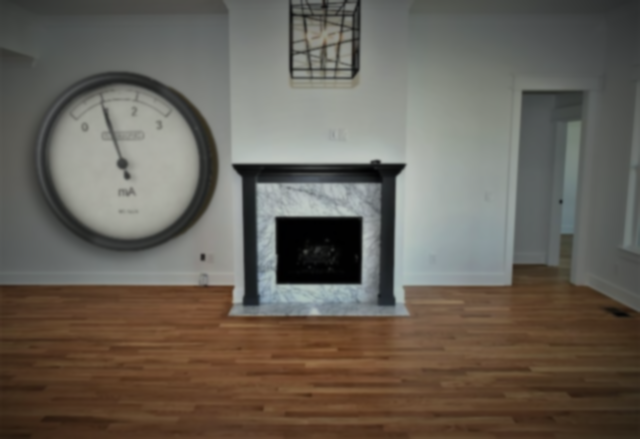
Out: value=1 unit=mA
